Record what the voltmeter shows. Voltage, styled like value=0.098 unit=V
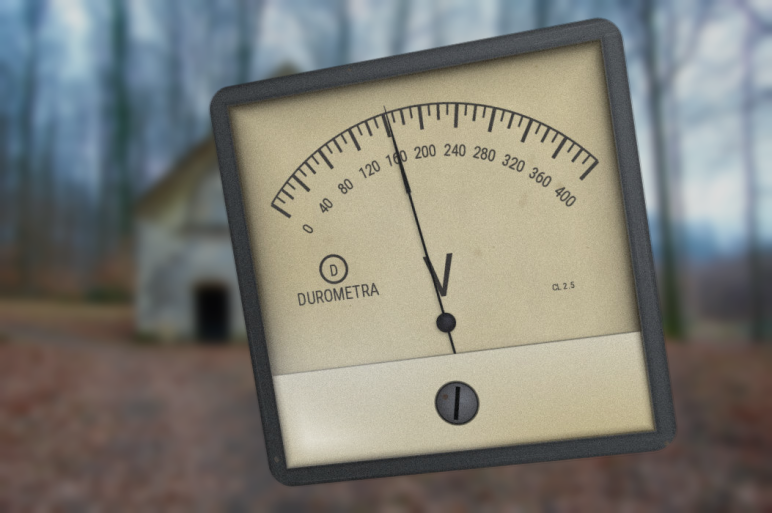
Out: value=165 unit=V
